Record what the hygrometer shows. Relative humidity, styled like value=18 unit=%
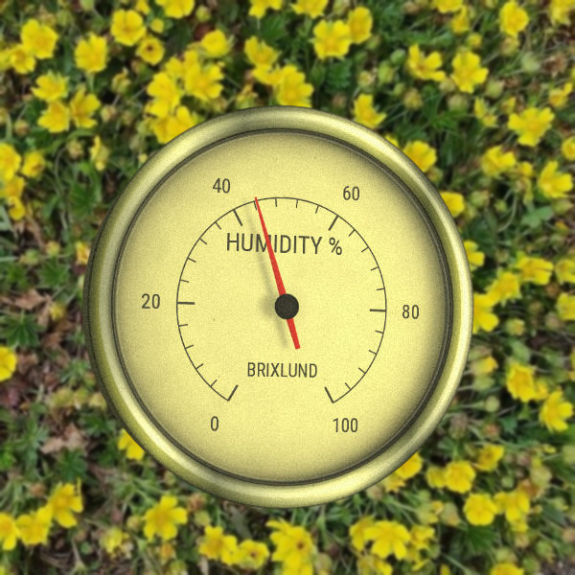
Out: value=44 unit=%
